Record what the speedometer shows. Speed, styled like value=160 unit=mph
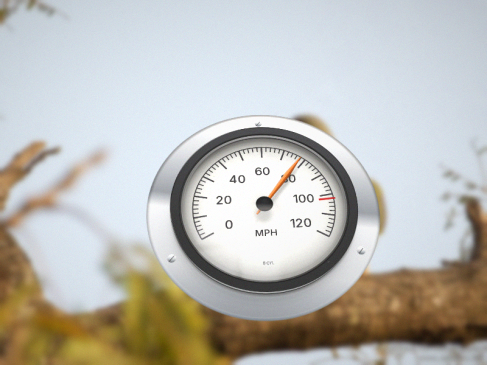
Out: value=78 unit=mph
